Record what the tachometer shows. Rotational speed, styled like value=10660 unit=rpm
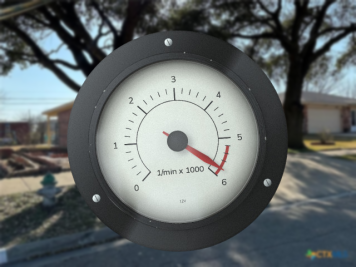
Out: value=5800 unit=rpm
